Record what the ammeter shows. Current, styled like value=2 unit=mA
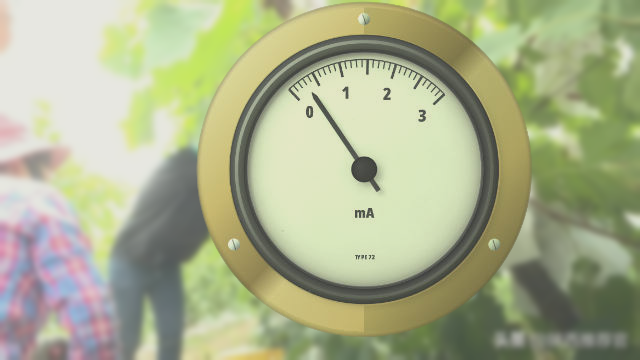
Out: value=0.3 unit=mA
